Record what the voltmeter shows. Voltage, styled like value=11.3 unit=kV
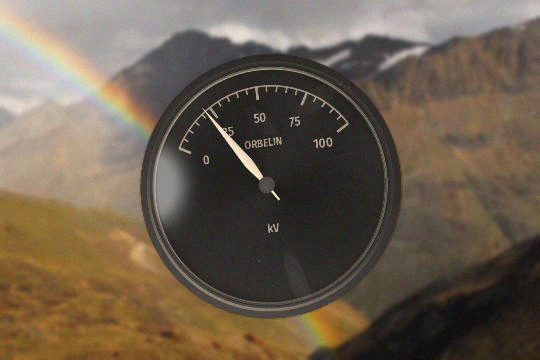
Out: value=22.5 unit=kV
